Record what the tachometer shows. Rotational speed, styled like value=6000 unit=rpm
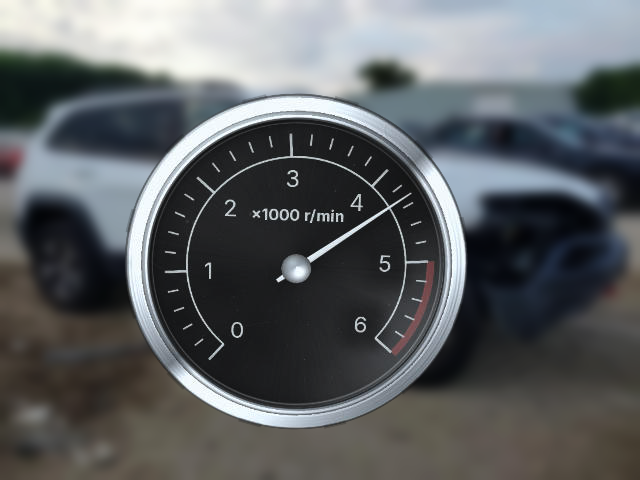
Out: value=4300 unit=rpm
